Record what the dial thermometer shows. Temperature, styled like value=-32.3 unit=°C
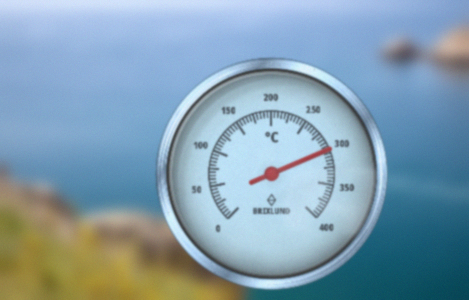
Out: value=300 unit=°C
